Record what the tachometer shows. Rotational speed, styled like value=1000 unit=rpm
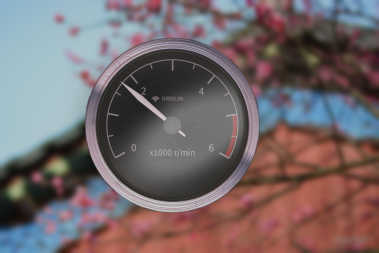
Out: value=1750 unit=rpm
